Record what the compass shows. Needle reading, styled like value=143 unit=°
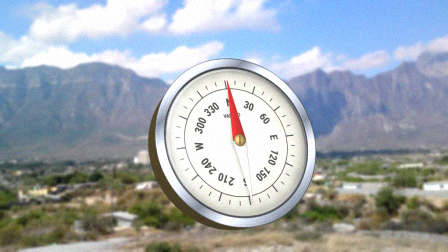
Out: value=0 unit=°
